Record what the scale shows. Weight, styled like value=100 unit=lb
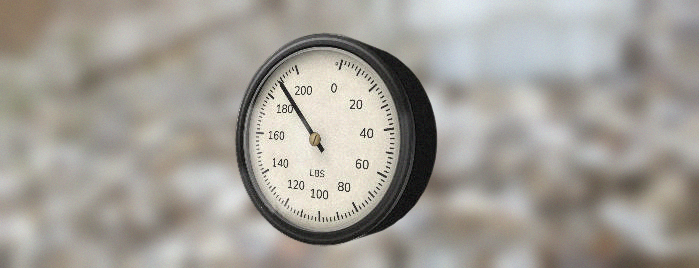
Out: value=190 unit=lb
